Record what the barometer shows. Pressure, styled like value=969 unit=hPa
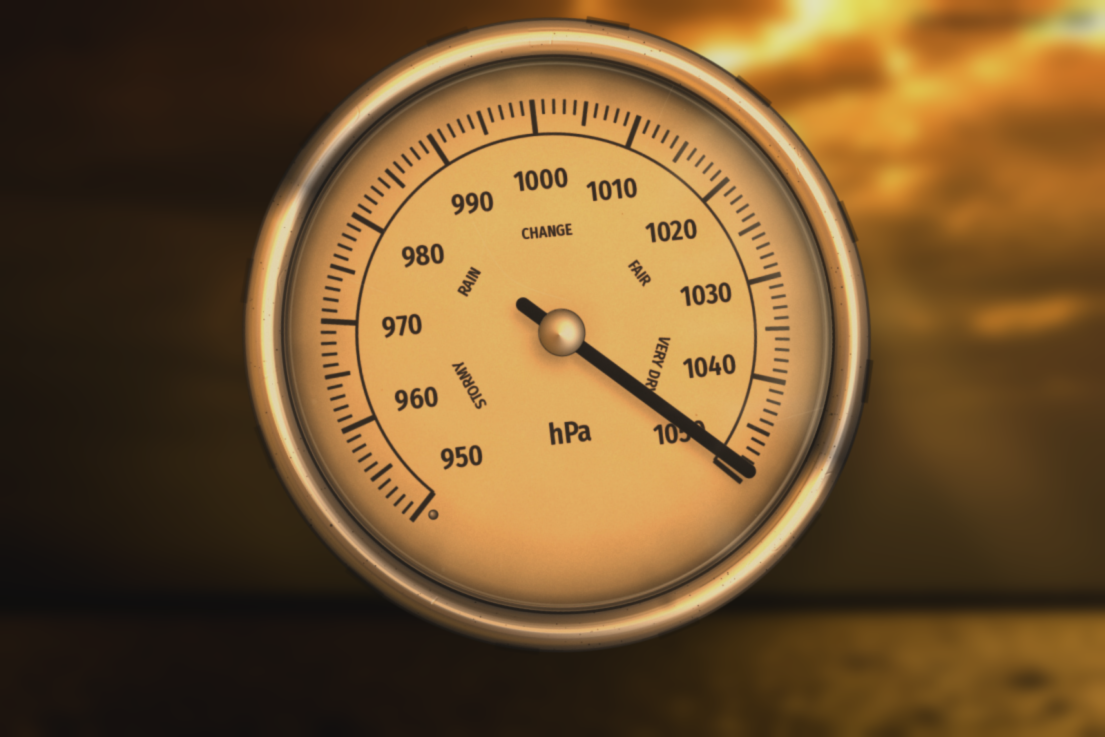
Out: value=1049 unit=hPa
